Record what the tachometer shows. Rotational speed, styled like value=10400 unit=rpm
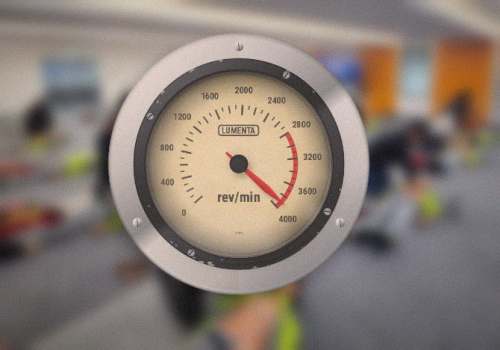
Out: value=3900 unit=rpm
